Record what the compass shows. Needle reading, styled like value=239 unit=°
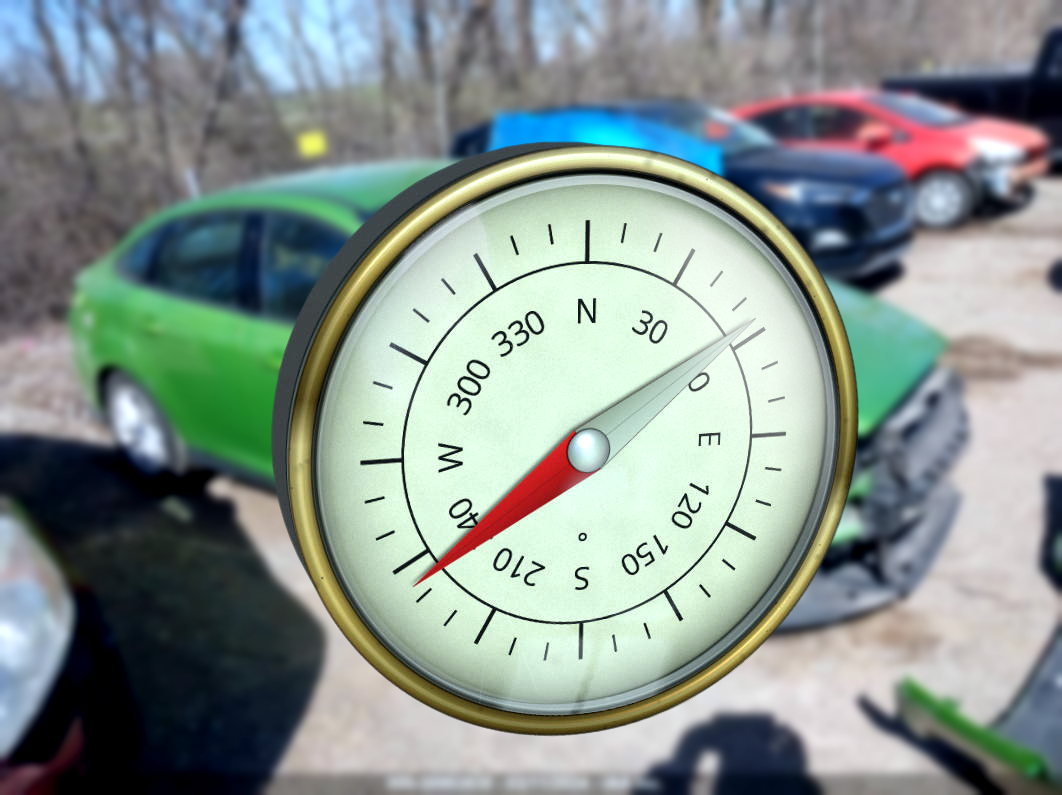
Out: value=235 unit=°
